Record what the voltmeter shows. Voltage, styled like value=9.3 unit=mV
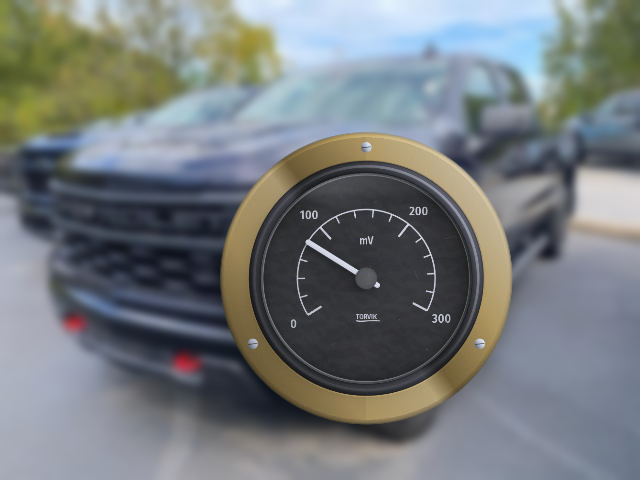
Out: value=80 unit=mV
